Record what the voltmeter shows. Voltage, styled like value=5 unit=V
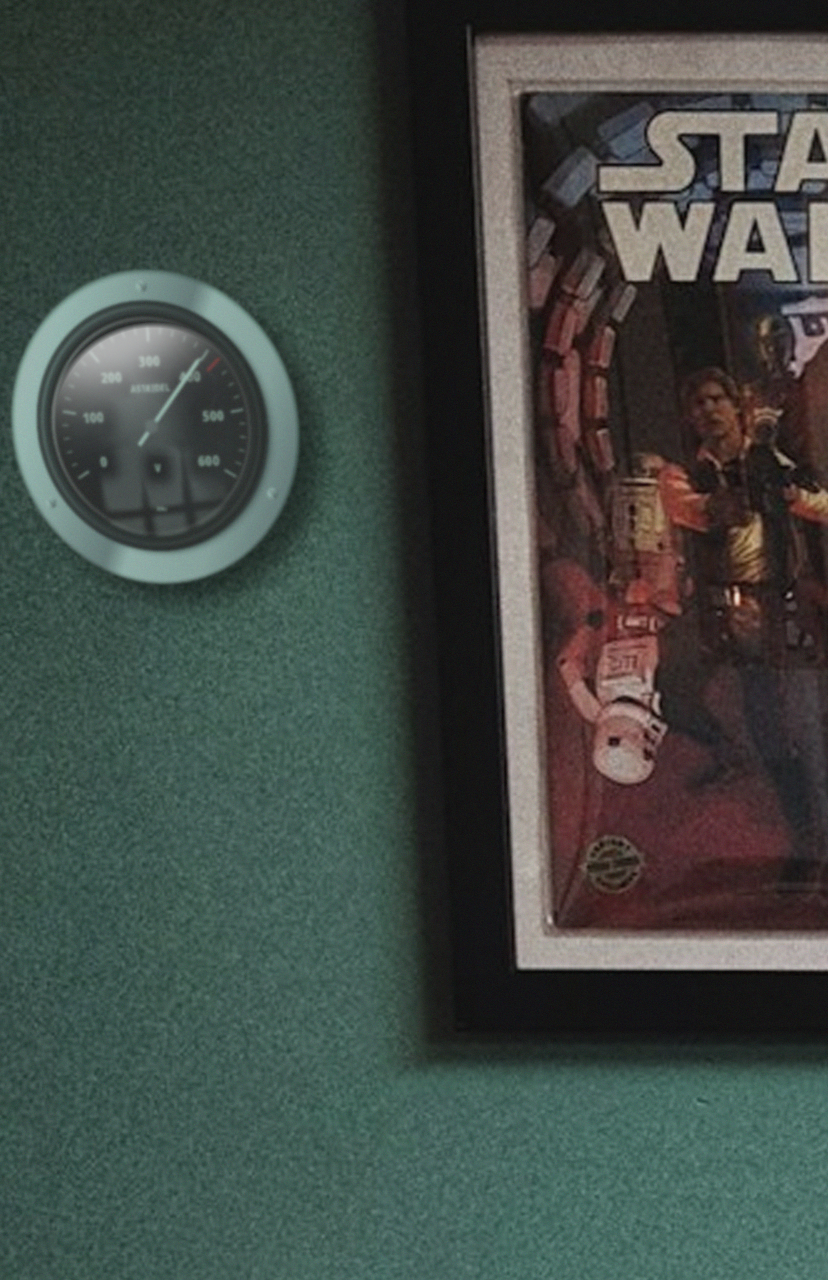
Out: value=400 unit=V
